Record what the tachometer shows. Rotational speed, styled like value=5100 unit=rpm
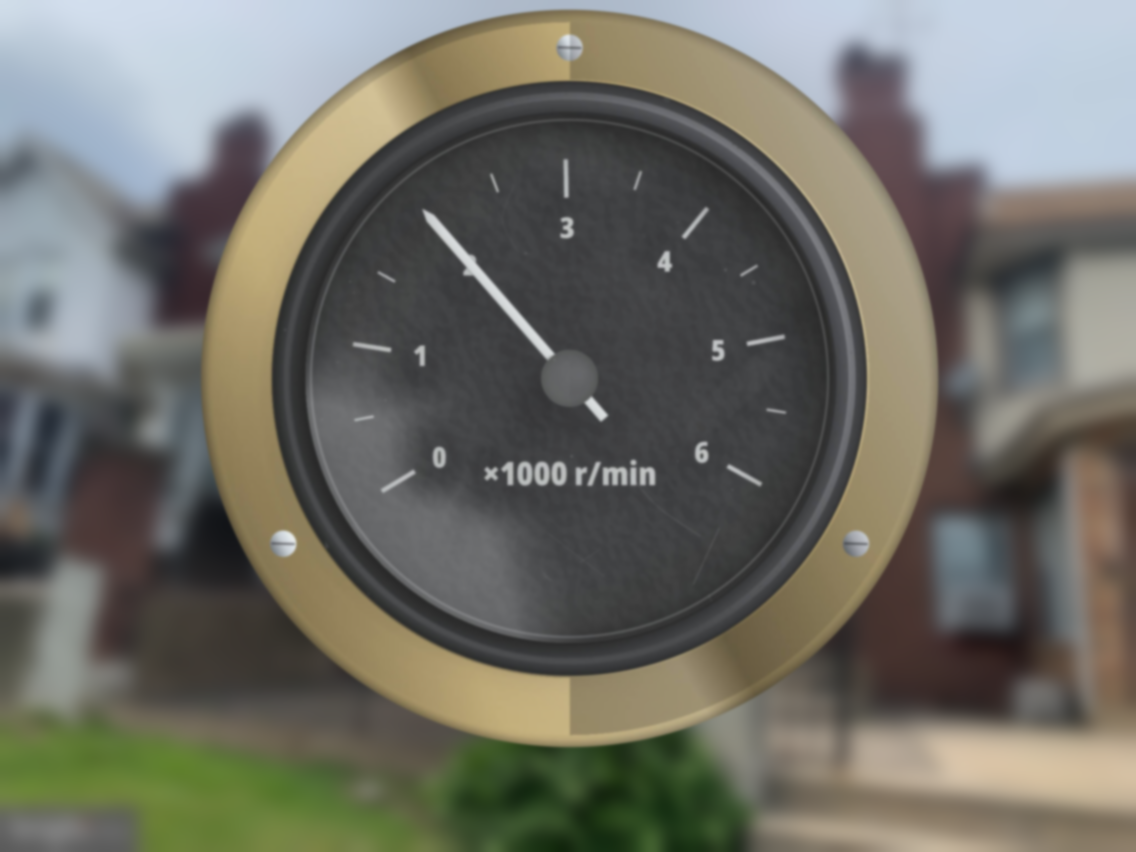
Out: value=2000 unit=rpm
